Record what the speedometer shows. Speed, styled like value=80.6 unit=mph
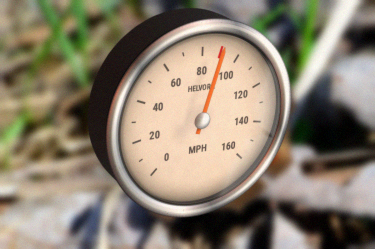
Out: value=90 unit=mph
